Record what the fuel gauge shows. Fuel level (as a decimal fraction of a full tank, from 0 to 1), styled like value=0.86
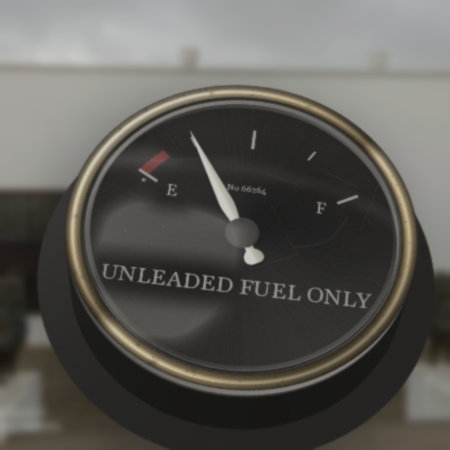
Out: value=0.25
